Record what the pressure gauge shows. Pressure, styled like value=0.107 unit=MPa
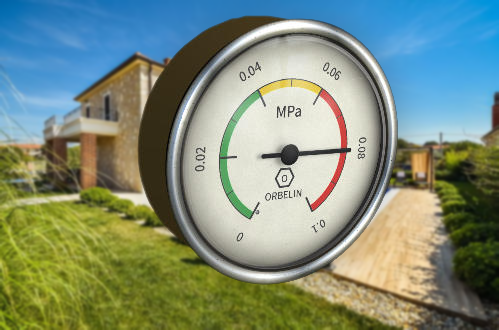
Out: value=0.08 unit=MPa
